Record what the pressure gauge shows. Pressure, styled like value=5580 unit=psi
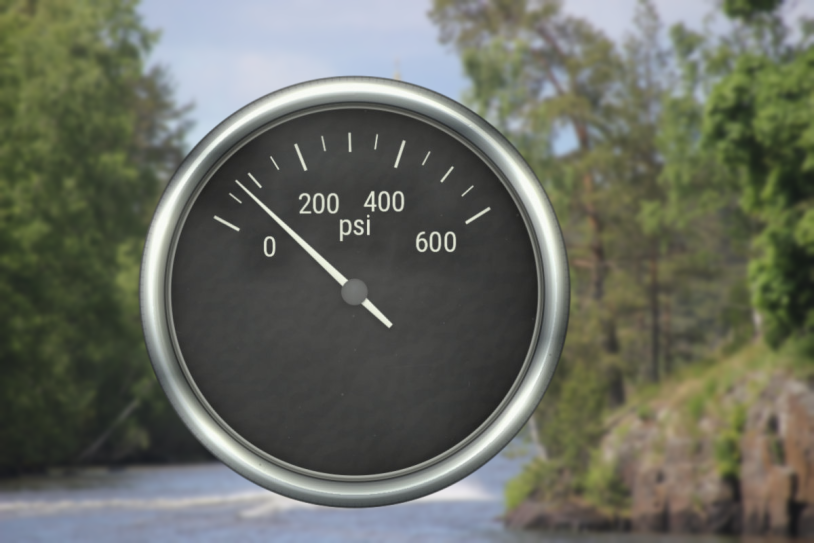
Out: value=75 unit=psi
